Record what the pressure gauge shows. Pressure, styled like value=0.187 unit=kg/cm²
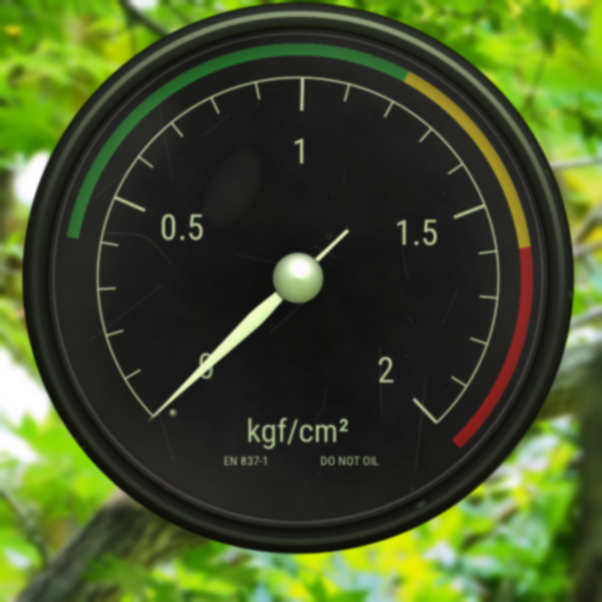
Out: value=0 unit=kg/cm²
